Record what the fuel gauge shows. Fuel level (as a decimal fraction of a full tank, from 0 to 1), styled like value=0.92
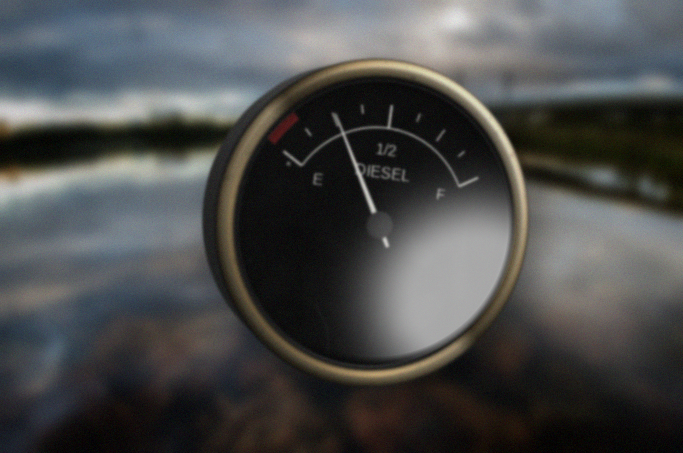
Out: value=0.25
